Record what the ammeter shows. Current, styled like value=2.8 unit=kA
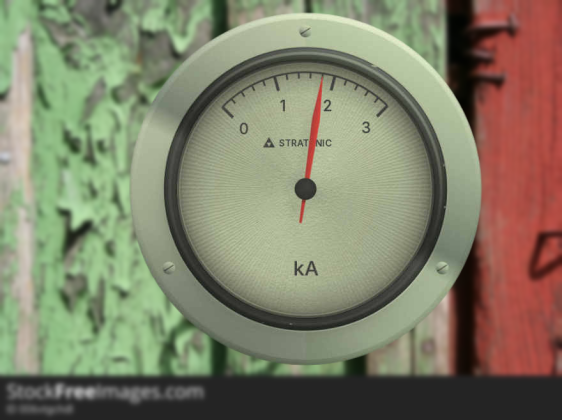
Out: value=1.8 unit=kA
